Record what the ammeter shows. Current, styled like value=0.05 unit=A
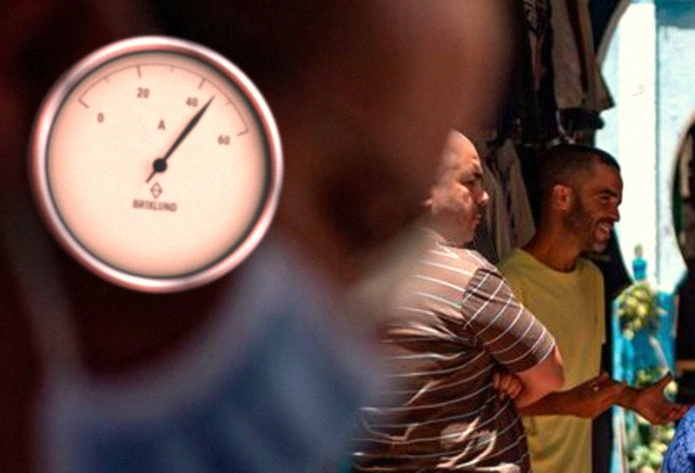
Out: value=45 unit=A
